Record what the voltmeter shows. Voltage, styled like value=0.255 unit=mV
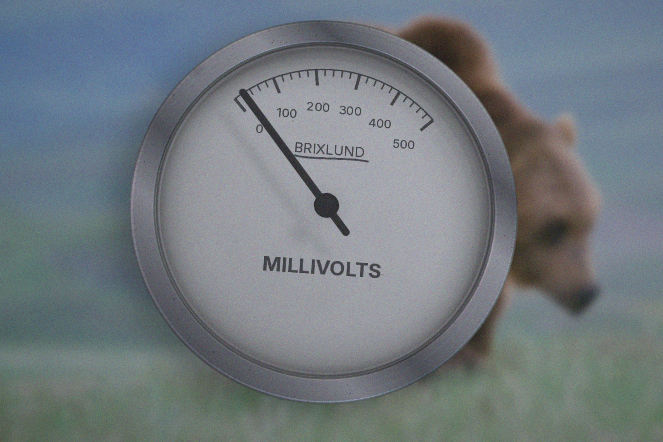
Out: value=20 unit=mV
